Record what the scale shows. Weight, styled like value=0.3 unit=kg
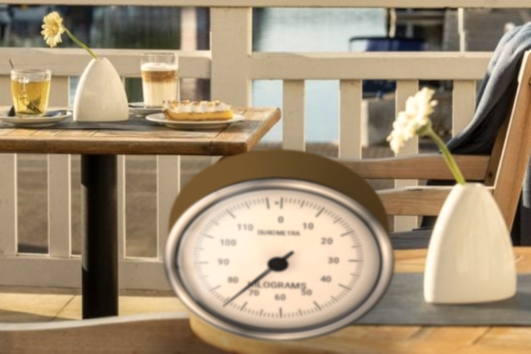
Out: value=75 unit=kg
